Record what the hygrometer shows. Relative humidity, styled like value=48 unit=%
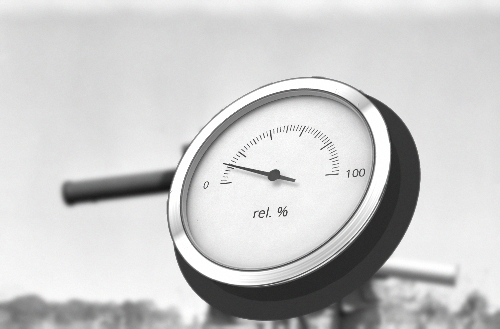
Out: value=10 unit=%
